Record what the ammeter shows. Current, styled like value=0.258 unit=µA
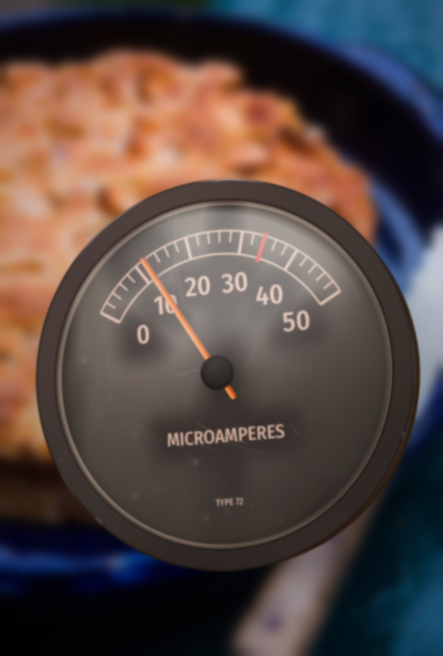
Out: value=12 unit=µA
